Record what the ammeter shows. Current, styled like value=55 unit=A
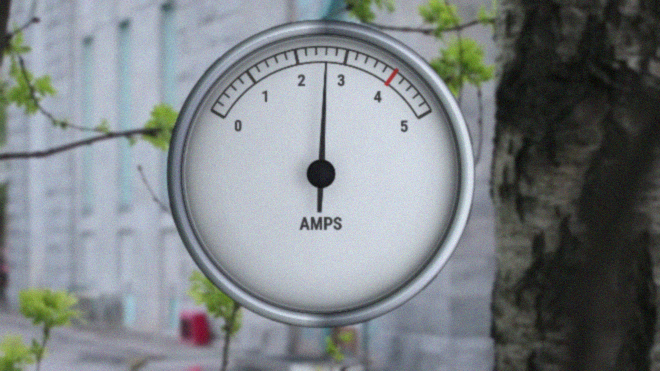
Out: value=2.6 unit=A
